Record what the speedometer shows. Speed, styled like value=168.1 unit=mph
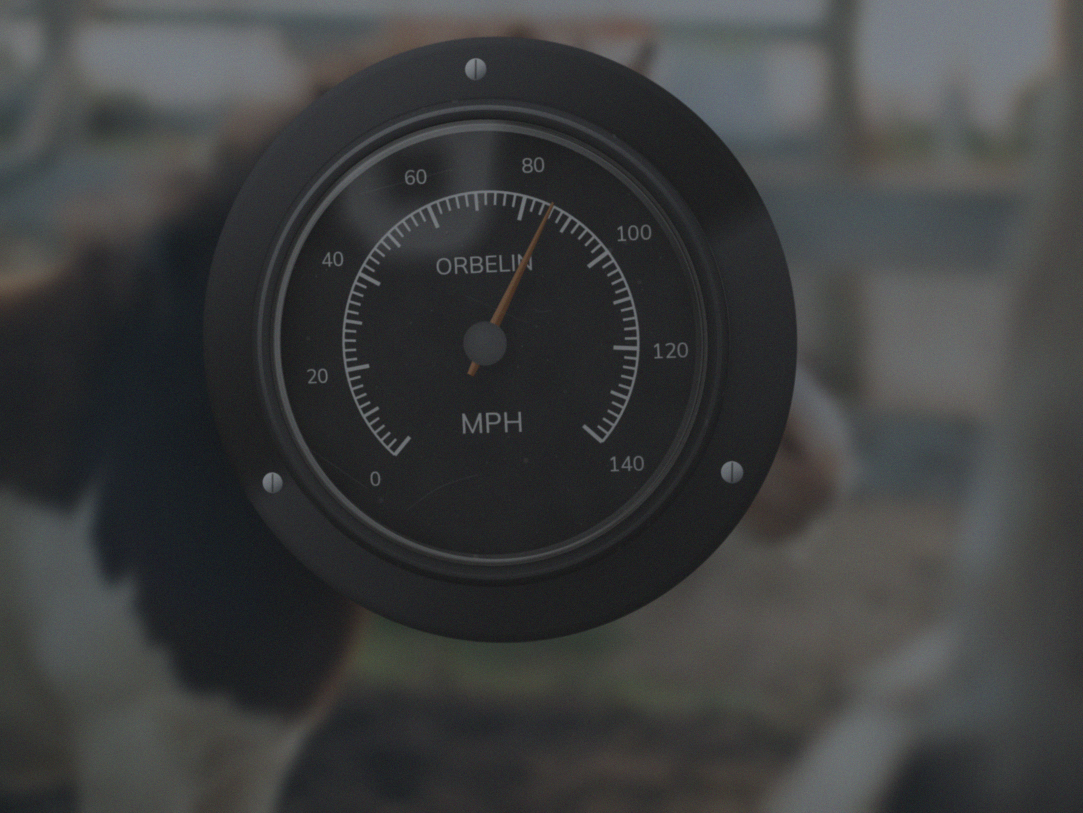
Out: value=86 unit=mph
